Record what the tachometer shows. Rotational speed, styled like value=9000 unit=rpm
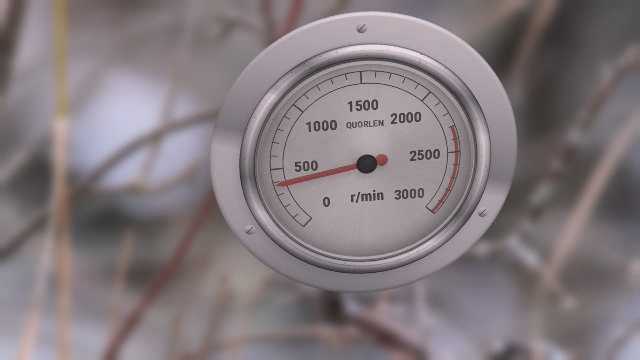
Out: value=400 unit=rpm
